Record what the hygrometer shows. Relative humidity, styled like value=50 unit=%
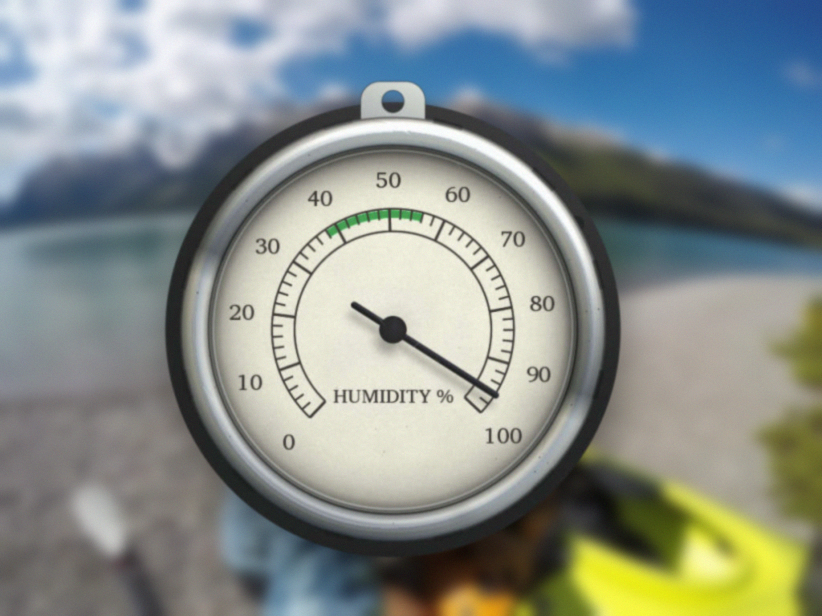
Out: value=96 unit=%
